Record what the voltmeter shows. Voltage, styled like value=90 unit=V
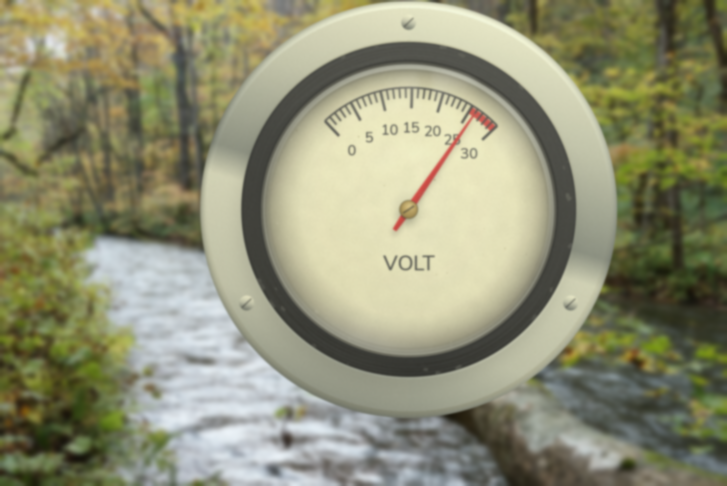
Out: value=26 unit=V
